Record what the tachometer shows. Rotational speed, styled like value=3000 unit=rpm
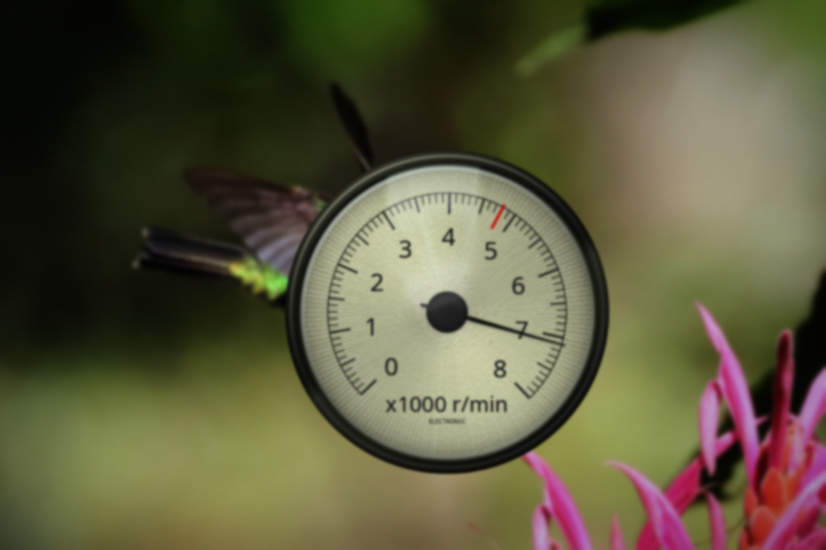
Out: value=7100 unit=rpm
